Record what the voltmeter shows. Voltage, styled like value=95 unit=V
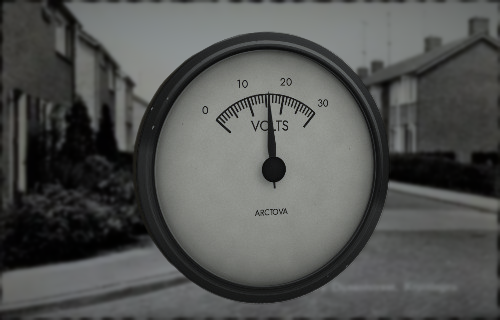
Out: value=15 unit=V
